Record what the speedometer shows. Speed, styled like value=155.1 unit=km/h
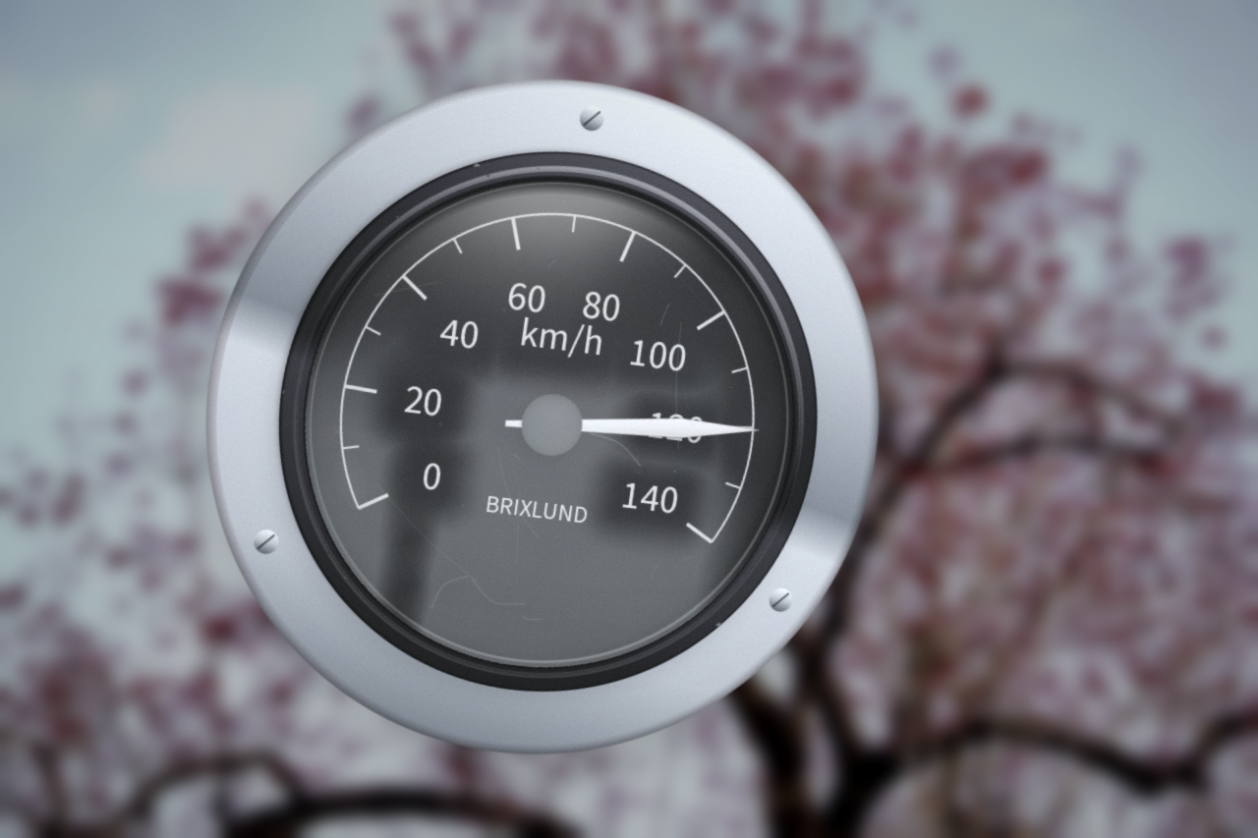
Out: value=120 unit=km/h
